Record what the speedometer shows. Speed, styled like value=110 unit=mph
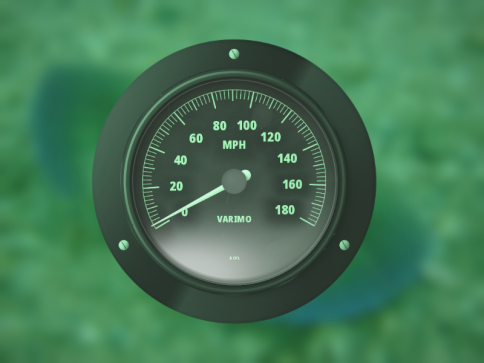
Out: value=2 unit=mph
